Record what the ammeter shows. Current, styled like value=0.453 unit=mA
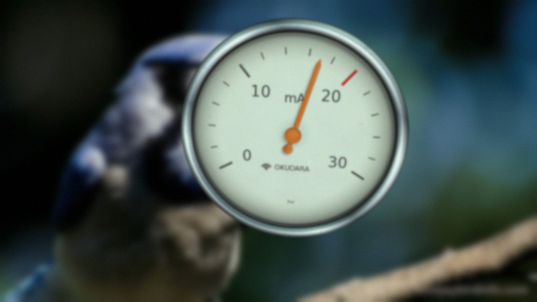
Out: value=17 unit=mA
